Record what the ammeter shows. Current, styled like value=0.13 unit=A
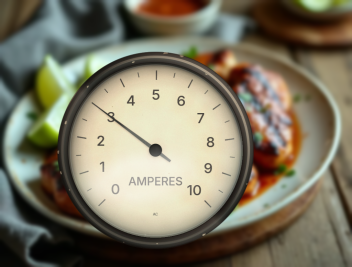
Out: value=3 unit=A
